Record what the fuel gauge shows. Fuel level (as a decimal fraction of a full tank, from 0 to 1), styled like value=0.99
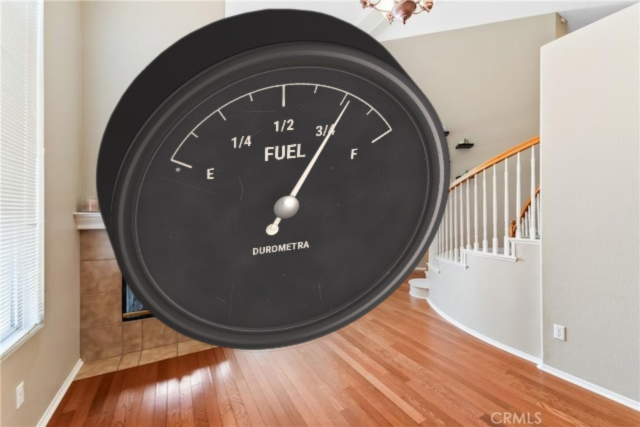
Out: value=0.75
